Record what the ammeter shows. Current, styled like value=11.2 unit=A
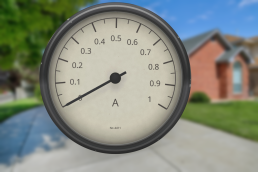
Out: value=0 unit=A
